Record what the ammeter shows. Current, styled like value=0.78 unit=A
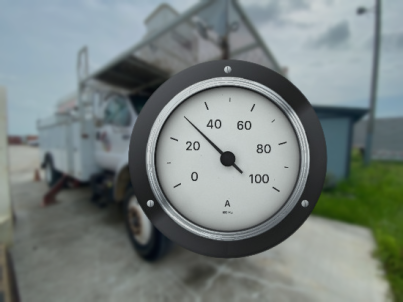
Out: value=30 unit=A
